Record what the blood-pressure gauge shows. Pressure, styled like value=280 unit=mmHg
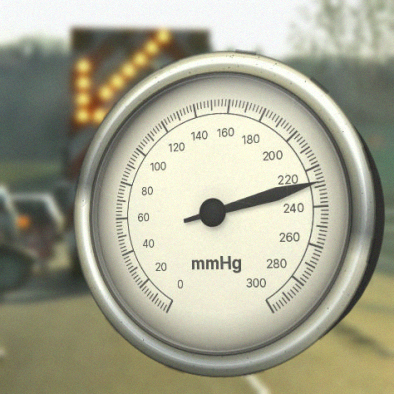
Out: value=228 unit=mmHg
